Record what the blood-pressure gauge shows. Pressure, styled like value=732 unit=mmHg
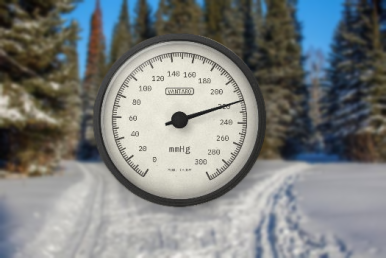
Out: value=220 unit=mmHg
